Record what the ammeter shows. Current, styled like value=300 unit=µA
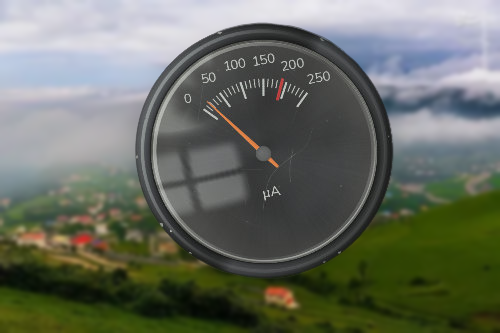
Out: value=20 unit=µA
